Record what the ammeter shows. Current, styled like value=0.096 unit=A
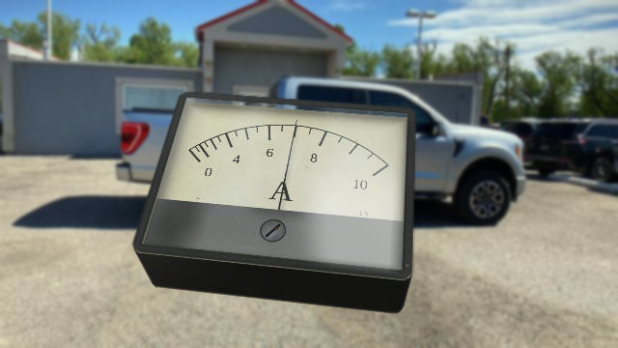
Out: value=7 unit=A
